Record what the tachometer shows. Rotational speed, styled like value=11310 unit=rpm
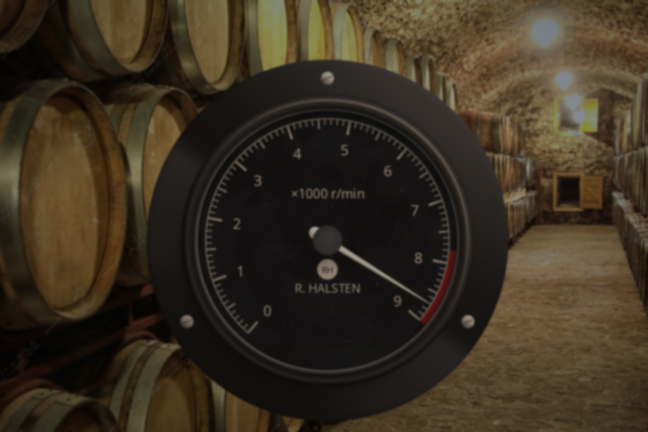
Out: value=8700 unit=rpm
